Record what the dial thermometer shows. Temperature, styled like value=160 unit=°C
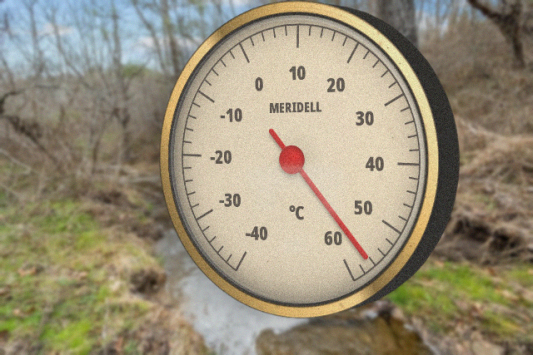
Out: value=56 unit=°C
